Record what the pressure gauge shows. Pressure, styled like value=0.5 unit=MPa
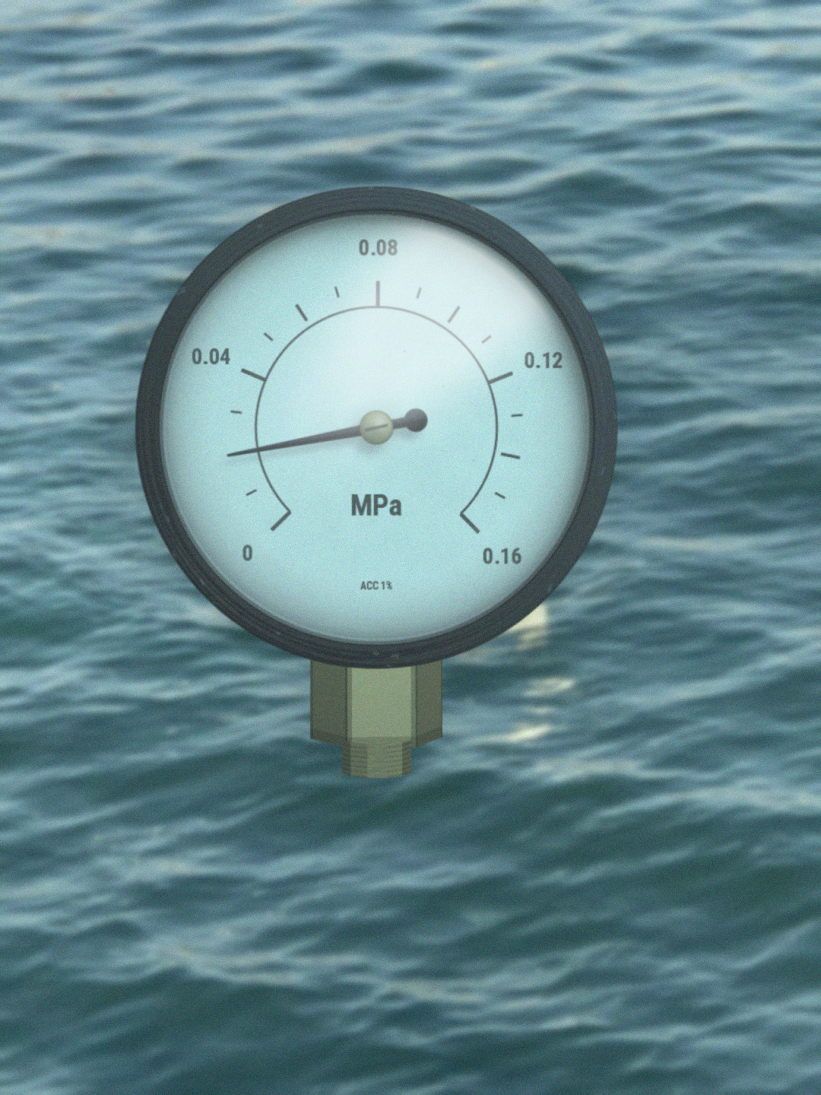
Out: value=0.02 unit=MPa
